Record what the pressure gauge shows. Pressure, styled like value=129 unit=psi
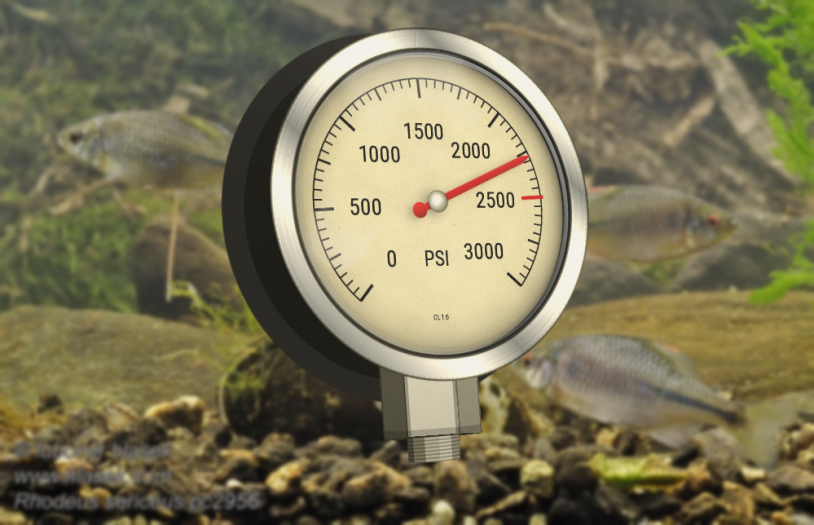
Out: value=2275 unit=psi
